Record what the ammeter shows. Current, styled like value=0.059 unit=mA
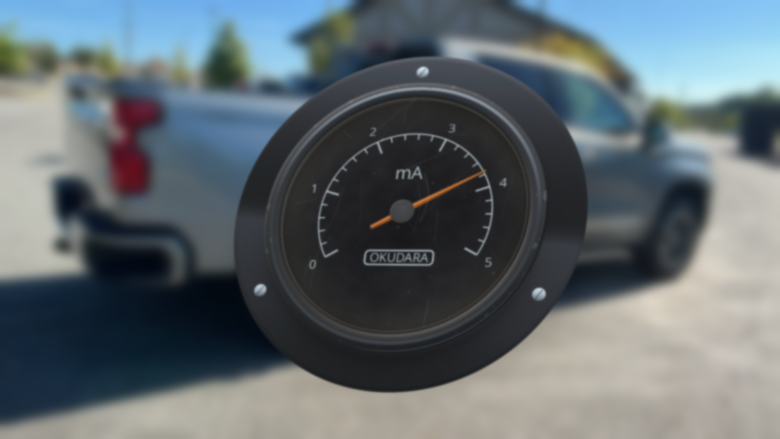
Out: value=3.8 unit=mA
